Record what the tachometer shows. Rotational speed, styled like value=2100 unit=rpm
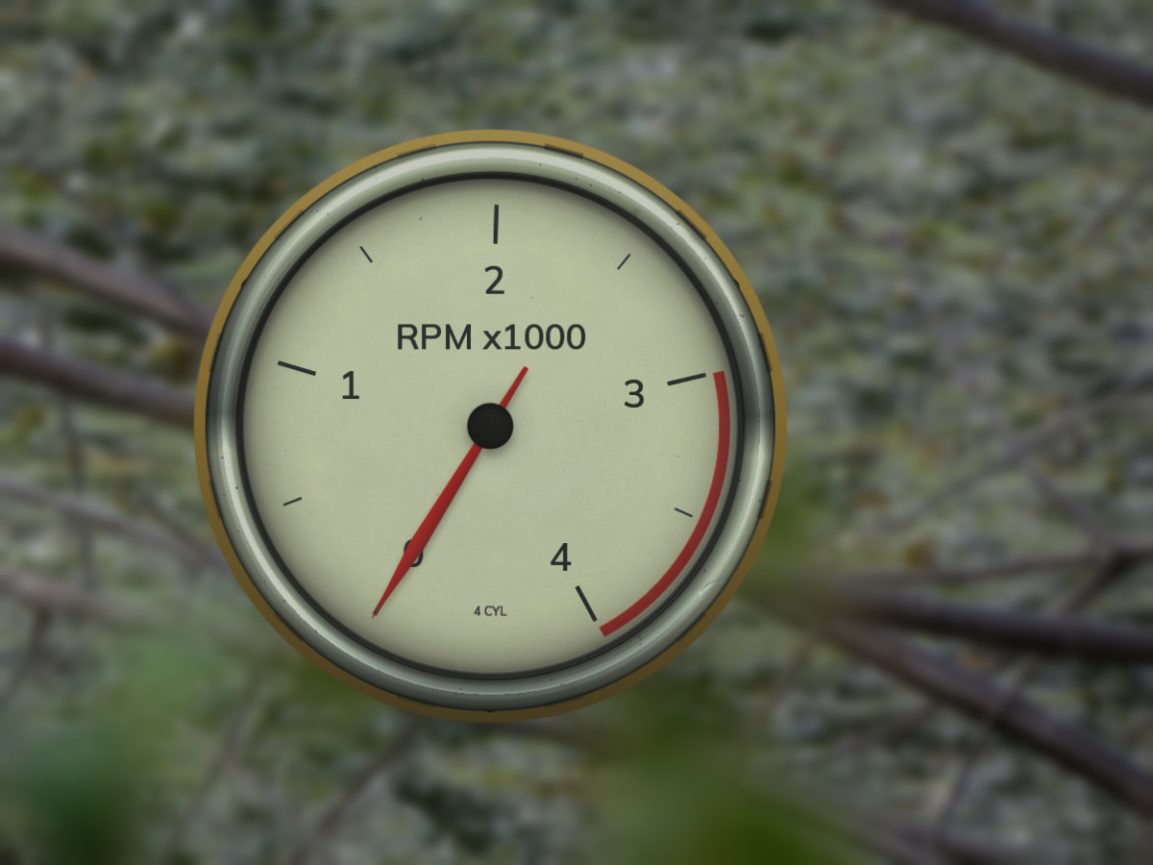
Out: value=0 unit=rpm
